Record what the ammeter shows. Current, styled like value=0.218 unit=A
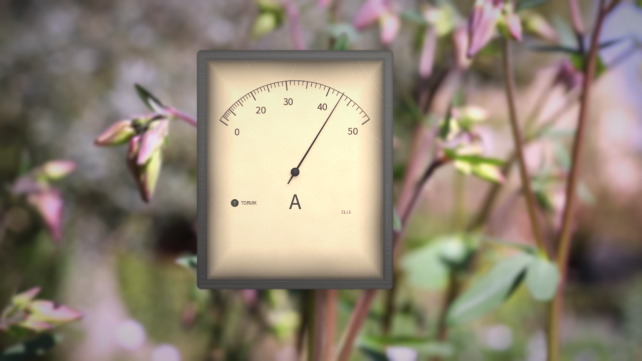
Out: value=43 unit=A
